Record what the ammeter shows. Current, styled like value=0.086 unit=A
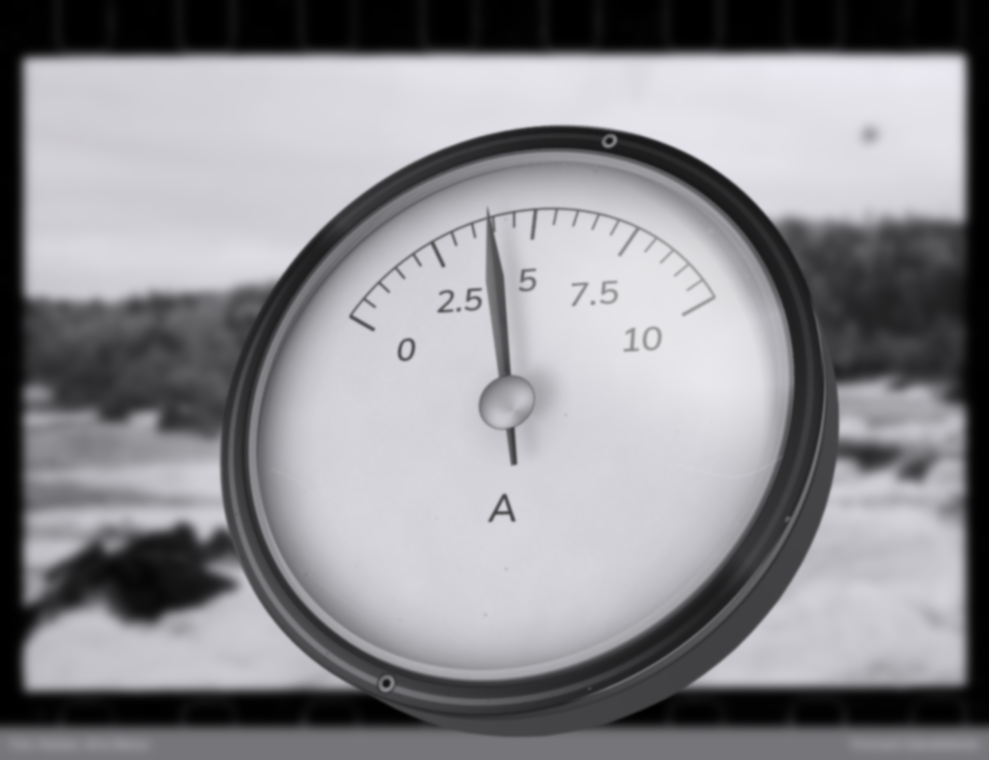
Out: value=4 unit=A
